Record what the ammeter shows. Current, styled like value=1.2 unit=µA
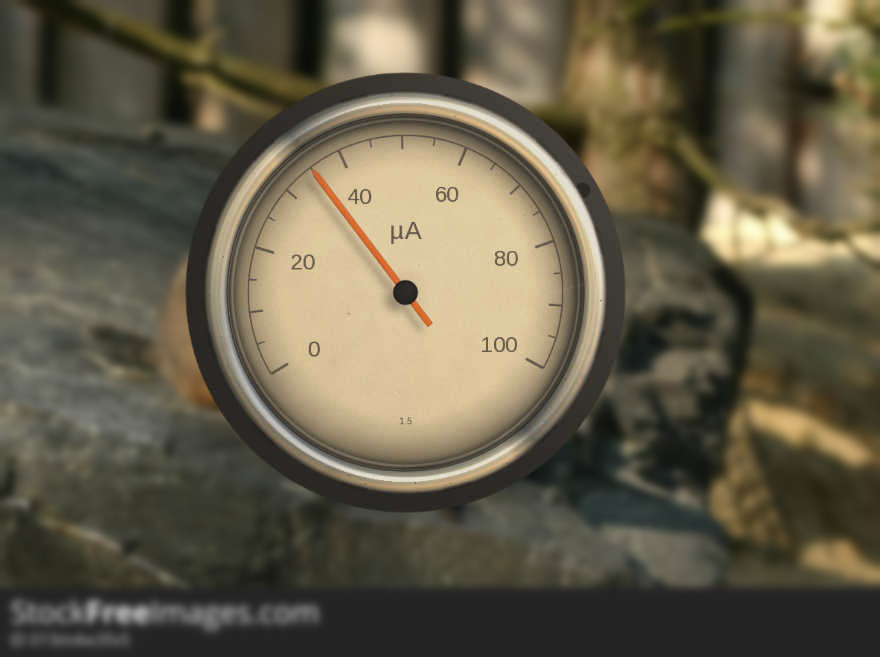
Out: value=35 unit=µA
